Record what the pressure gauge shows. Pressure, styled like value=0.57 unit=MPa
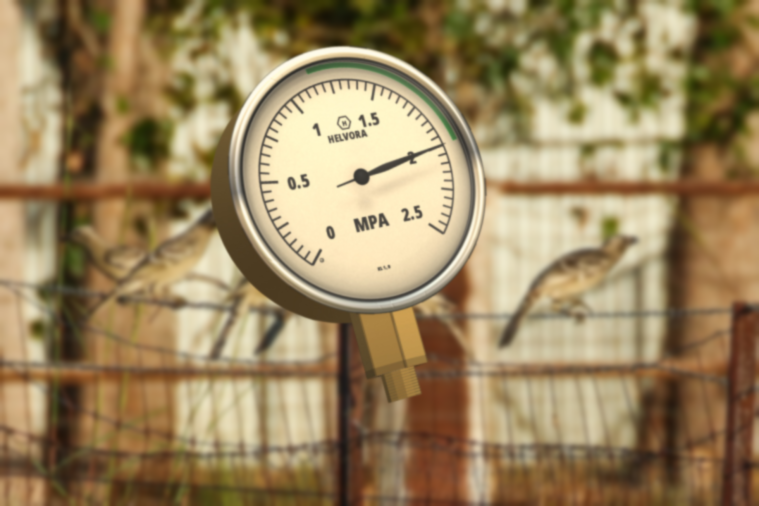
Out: value=2 unit=MPa
